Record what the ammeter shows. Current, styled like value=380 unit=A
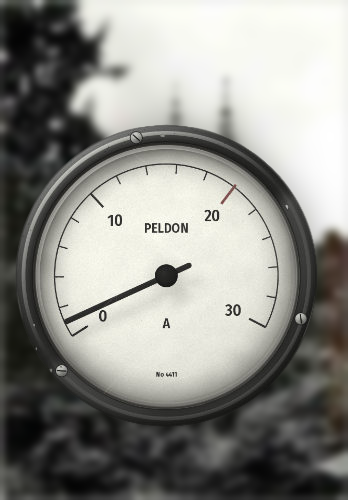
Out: value=1 unit=A
